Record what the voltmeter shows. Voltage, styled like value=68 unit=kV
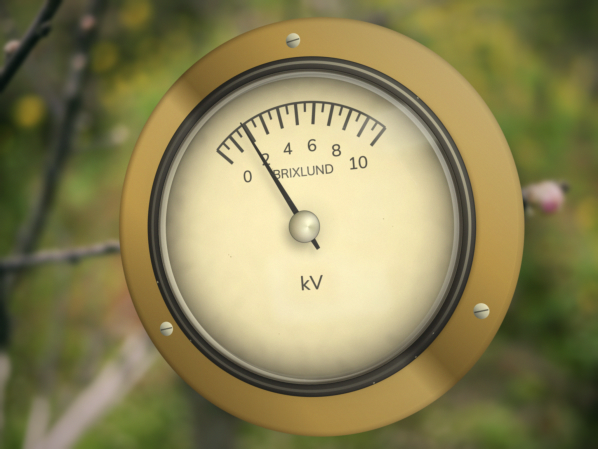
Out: value=2 unit=kV
